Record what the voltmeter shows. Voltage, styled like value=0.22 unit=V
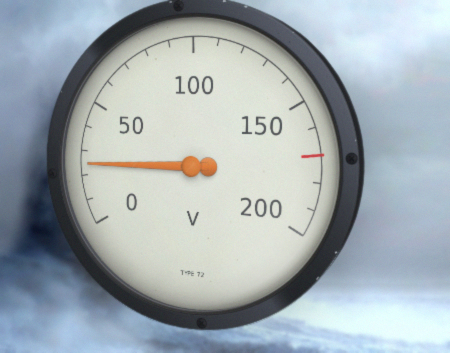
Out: value=25 unit=V
